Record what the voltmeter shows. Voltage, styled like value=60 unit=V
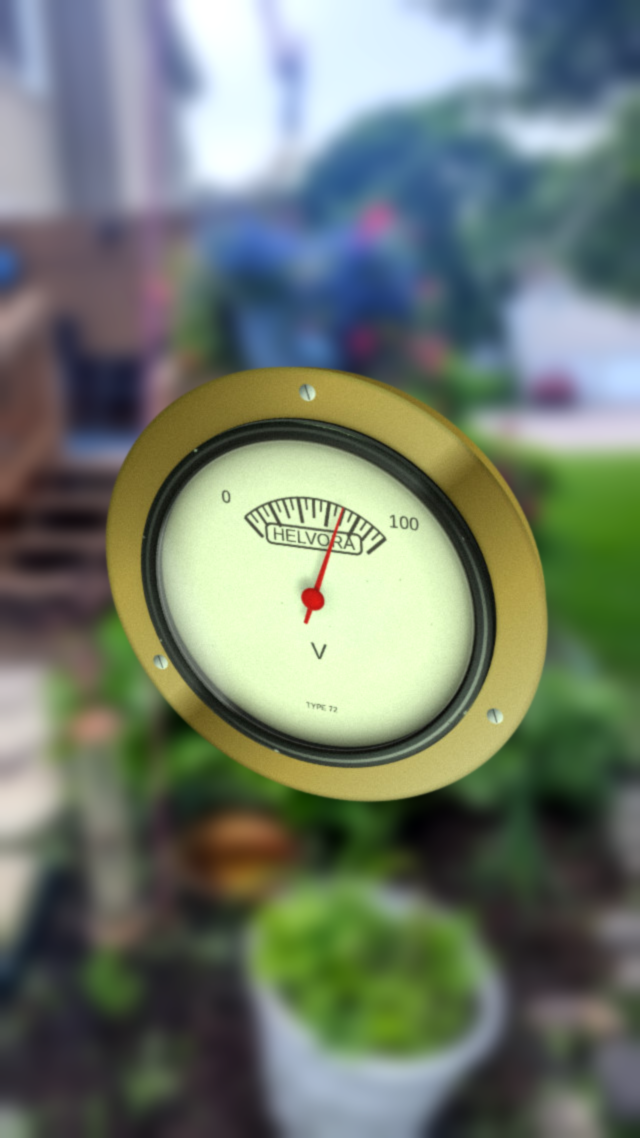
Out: value=70 unit=V
